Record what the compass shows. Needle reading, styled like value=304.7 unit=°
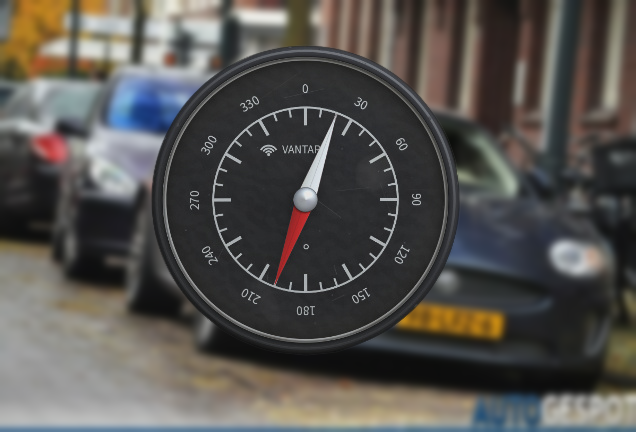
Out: value=200 unit=°
